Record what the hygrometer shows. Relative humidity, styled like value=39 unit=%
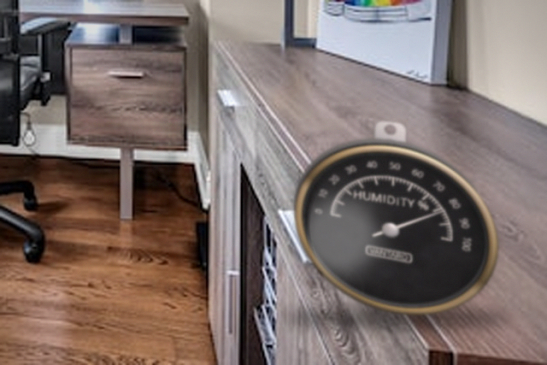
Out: value=80 unit=%
